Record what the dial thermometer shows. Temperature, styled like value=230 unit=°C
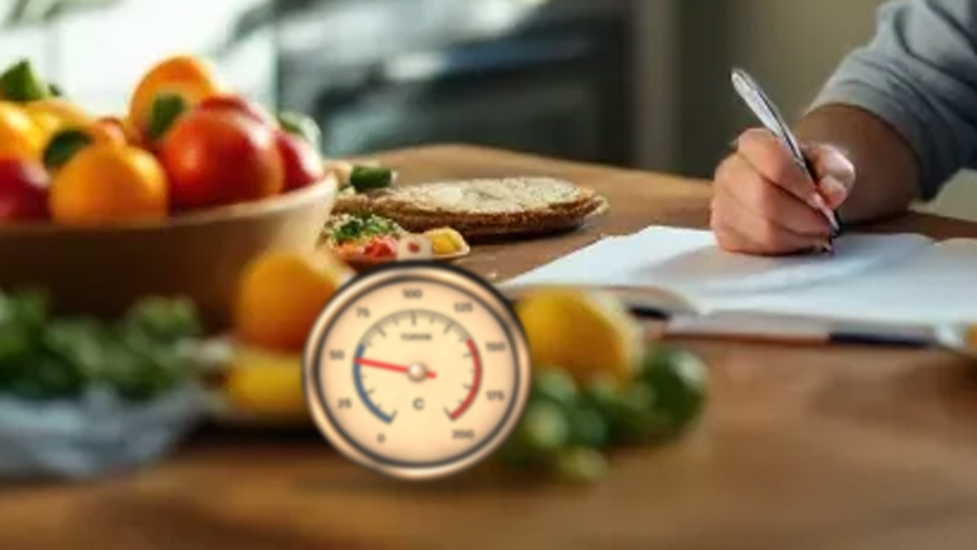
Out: value=50 unit=°C
